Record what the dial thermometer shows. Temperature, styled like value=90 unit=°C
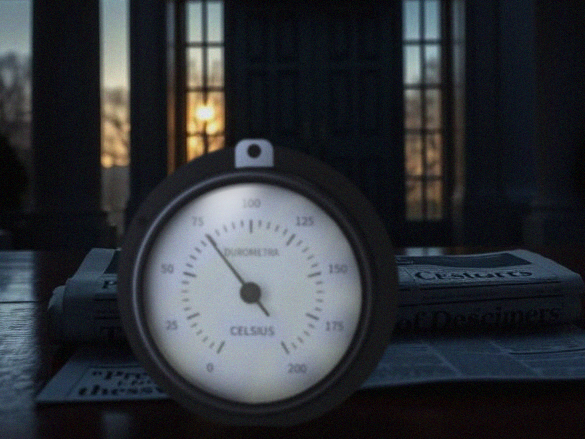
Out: value=75 unit=°C
